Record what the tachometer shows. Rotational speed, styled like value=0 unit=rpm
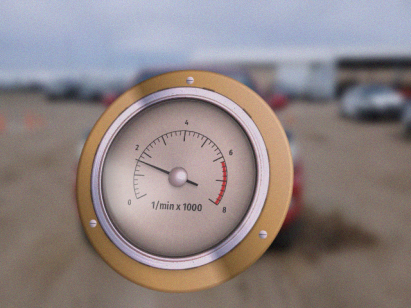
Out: value=1600 unit=rpm
